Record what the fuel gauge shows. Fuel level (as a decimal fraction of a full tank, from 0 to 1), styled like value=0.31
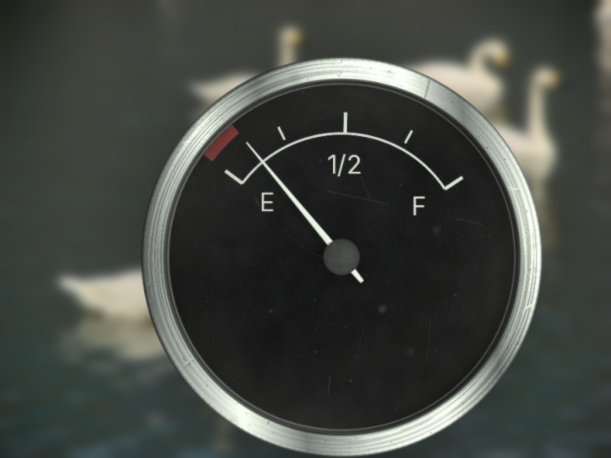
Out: value=0.125
